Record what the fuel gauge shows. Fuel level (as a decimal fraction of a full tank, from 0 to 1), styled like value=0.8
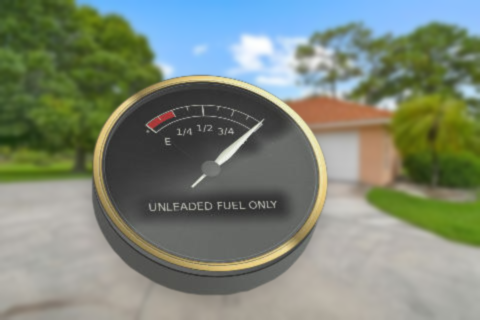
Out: value=1
